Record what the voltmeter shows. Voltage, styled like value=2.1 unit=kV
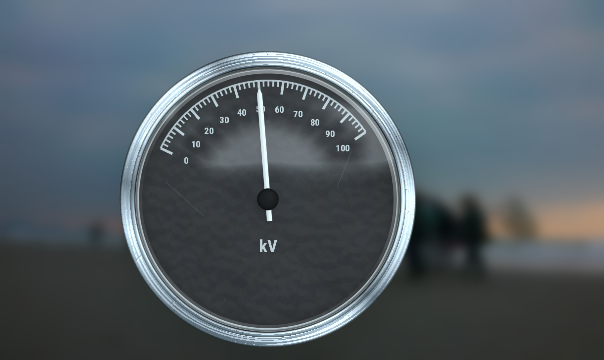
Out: value=50 unit=kV
